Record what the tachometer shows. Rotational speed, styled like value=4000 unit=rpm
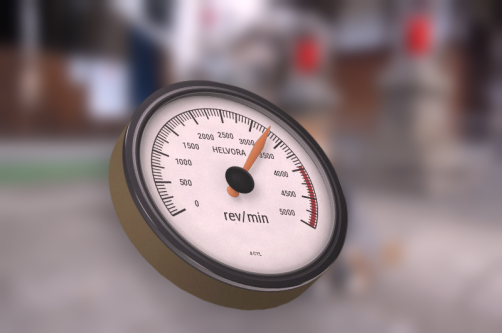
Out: value=3250 unit=rpm
